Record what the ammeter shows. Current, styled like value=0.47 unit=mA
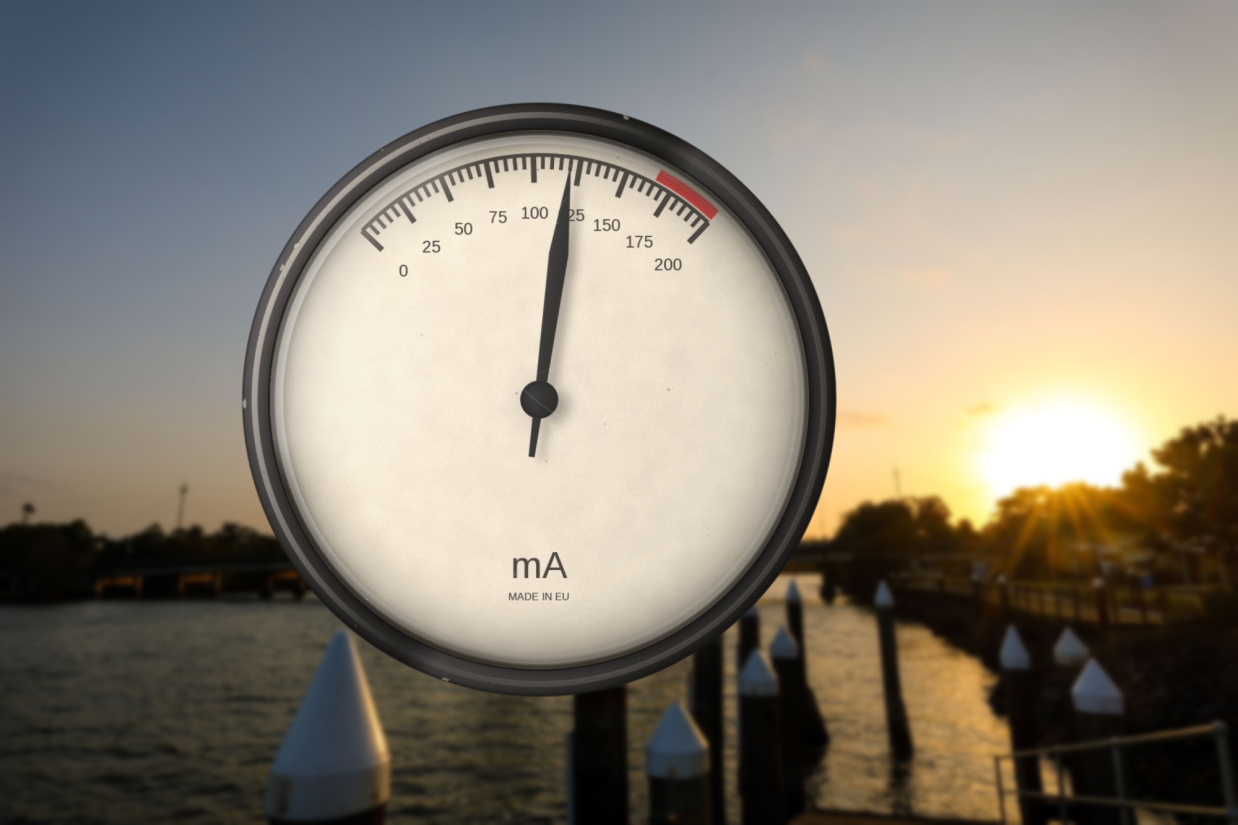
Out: value=120 unit=mA
